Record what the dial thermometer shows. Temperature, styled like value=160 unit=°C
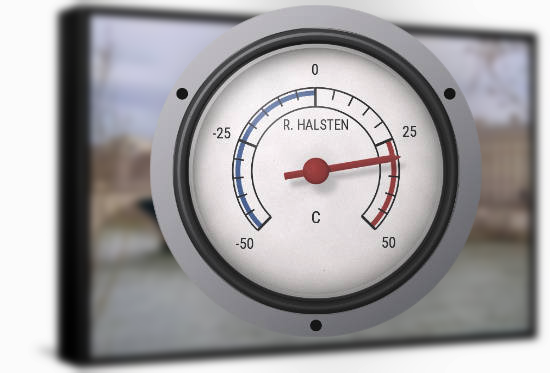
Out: value=30 unit=°C
